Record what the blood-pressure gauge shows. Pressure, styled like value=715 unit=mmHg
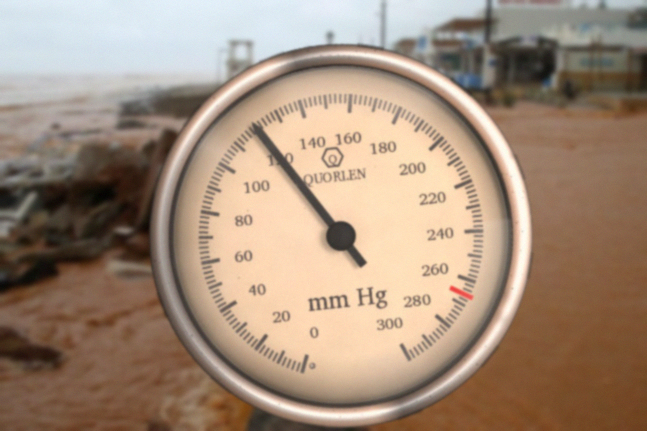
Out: value=120 unit=mmHg
